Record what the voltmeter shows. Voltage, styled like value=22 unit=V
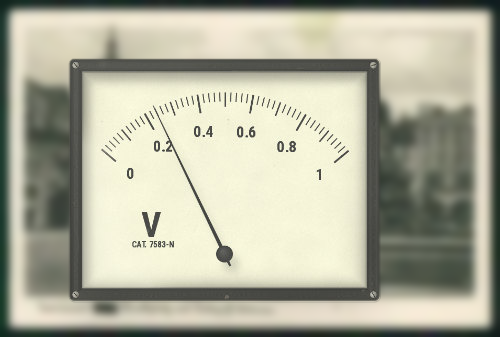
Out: value=0.24 unit=V
